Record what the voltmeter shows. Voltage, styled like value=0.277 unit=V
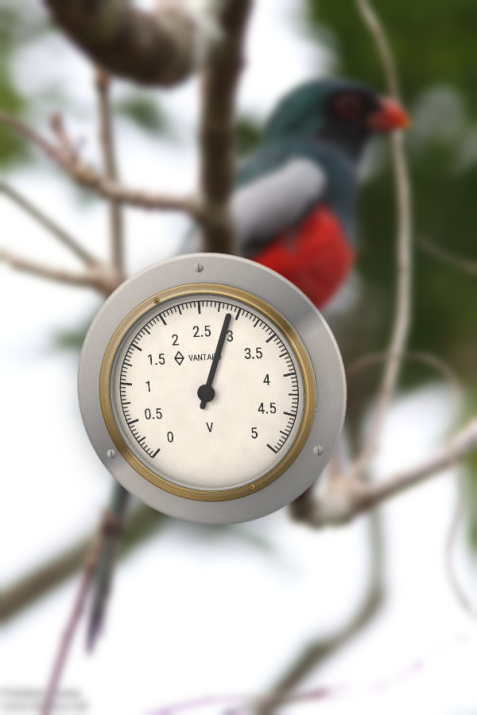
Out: value=2.9 unit=V
